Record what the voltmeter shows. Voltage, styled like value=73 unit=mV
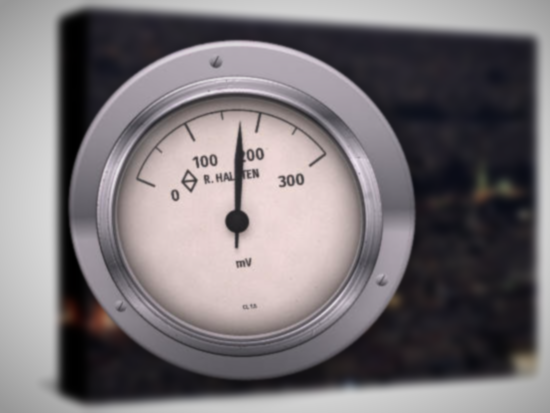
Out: value=175 unit=mV
